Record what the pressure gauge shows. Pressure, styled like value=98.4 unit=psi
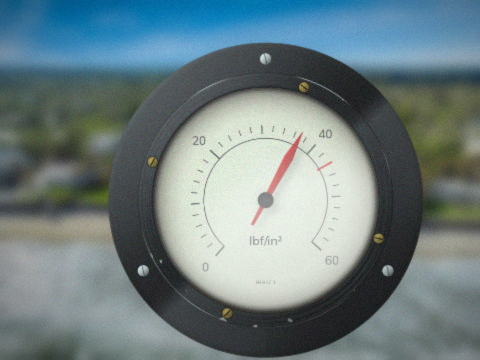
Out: value=37 unit=psi
